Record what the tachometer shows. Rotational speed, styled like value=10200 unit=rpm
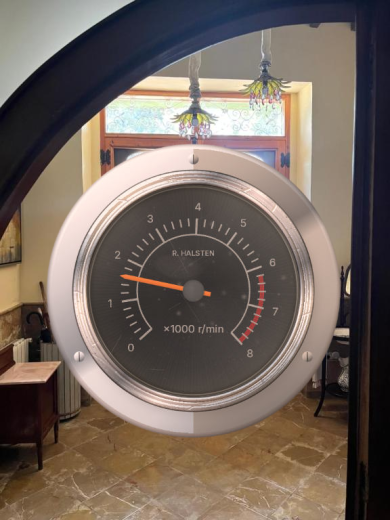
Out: value=1600 unit=rpm
